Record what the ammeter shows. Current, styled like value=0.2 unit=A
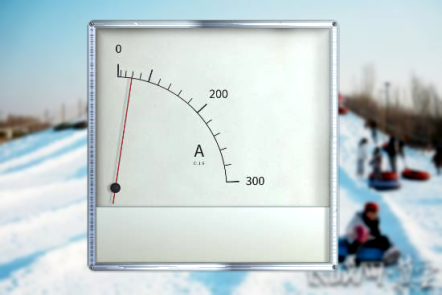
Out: value=60 unit=A
